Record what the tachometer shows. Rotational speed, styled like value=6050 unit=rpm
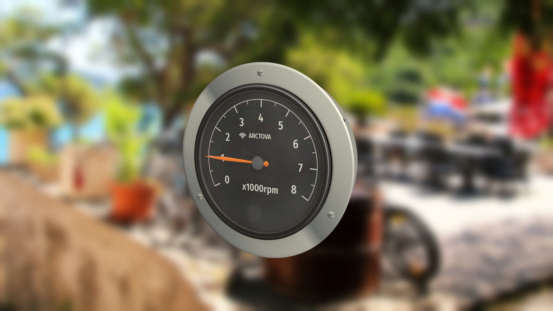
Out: value=1000 unit=rpm
